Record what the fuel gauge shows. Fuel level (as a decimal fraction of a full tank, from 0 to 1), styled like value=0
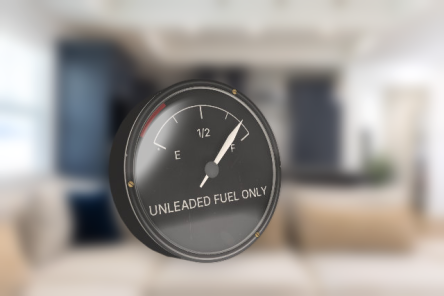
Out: value=0.875
